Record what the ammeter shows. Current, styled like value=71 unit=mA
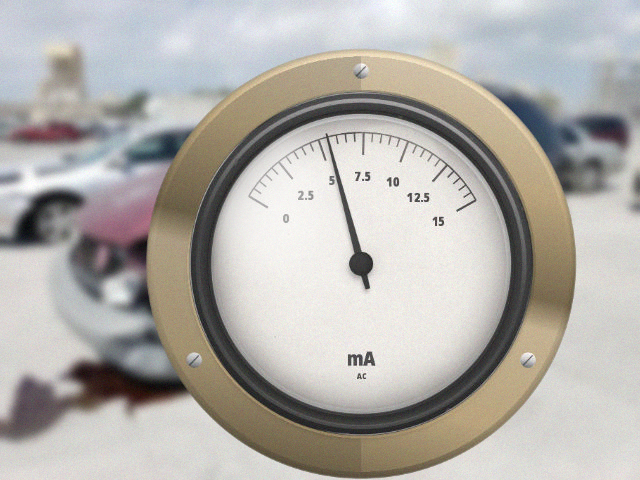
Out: value=5.5 unit=mA
